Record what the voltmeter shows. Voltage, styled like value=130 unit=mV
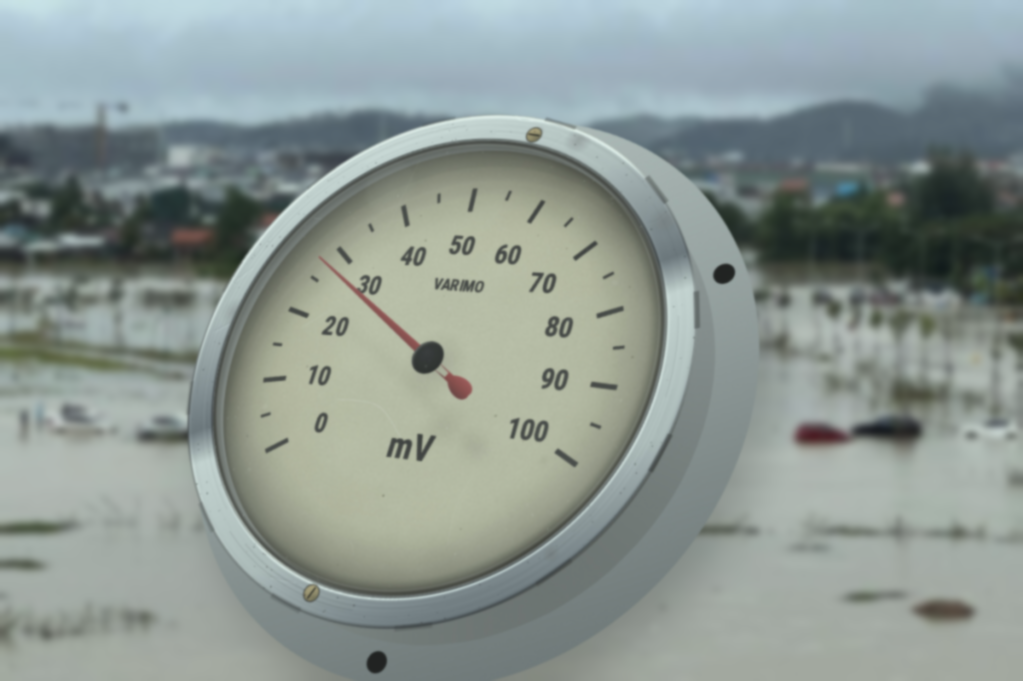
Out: value=27.5 unit=mV
